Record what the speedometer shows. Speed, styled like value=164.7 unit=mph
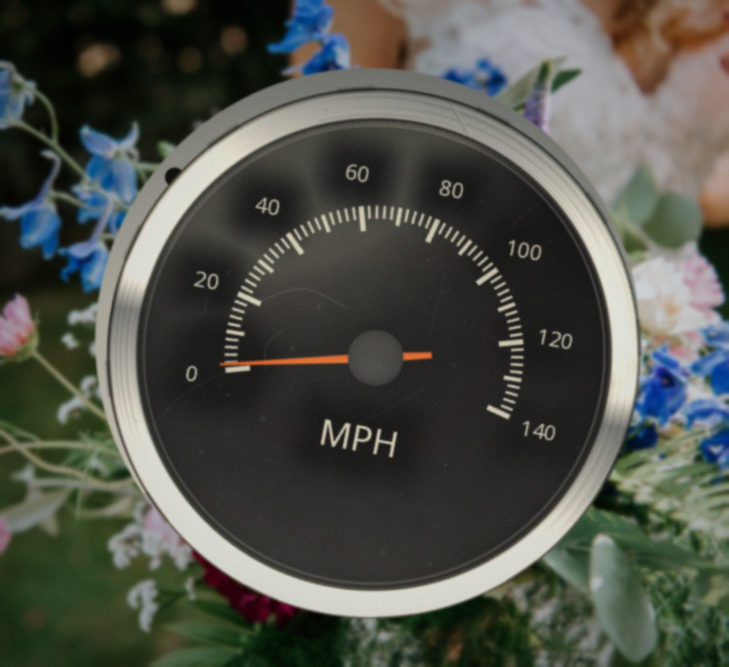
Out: value=2 unit=mph
